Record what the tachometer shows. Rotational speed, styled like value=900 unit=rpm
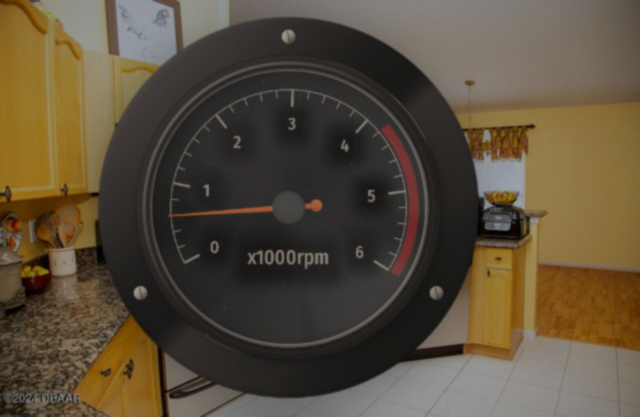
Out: value=600 unit=rpm
